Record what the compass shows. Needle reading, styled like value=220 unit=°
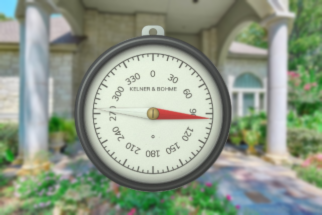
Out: value=95 unit=°
